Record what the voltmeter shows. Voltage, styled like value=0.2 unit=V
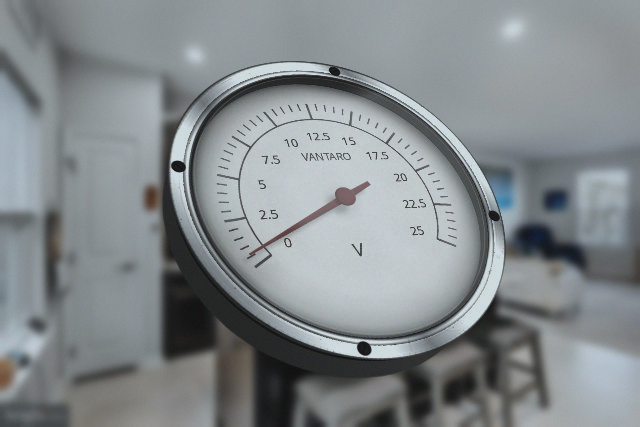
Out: value=0.5 unit=V
